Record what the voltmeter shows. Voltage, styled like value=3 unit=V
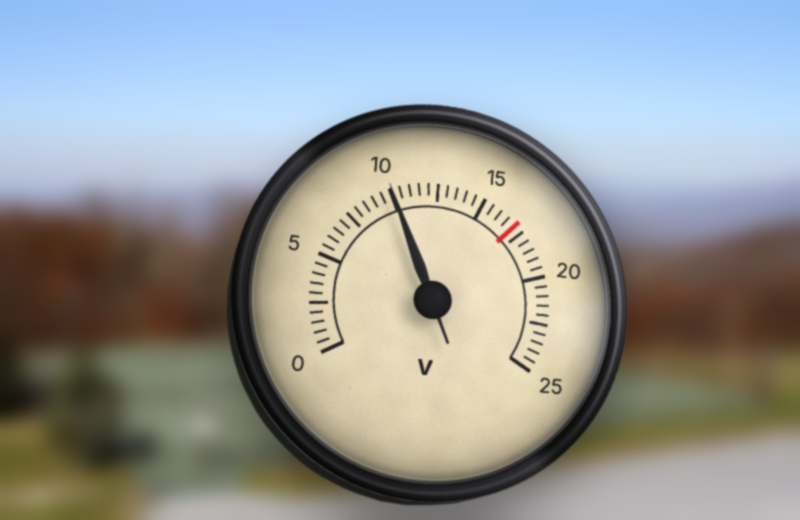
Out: value=10 unit=V
